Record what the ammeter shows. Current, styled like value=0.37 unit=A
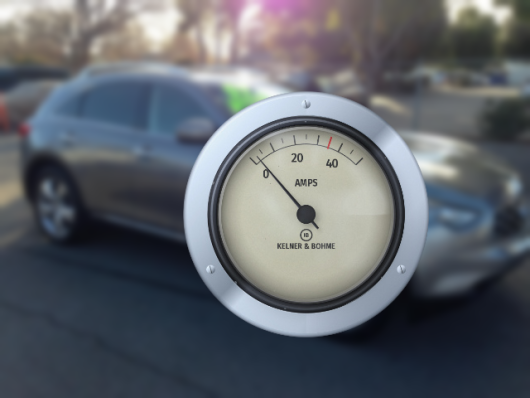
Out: value=2.5 unit=A
